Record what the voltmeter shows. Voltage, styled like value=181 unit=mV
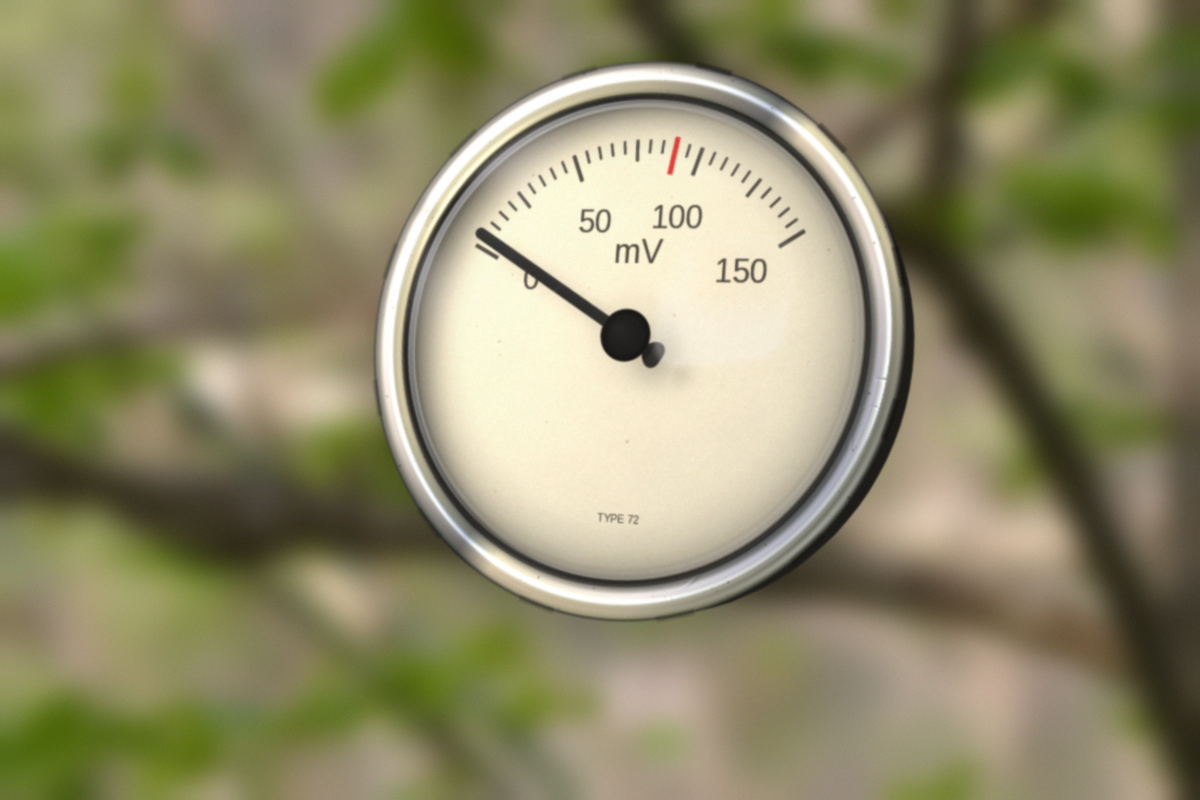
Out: value=5 unit=mV
